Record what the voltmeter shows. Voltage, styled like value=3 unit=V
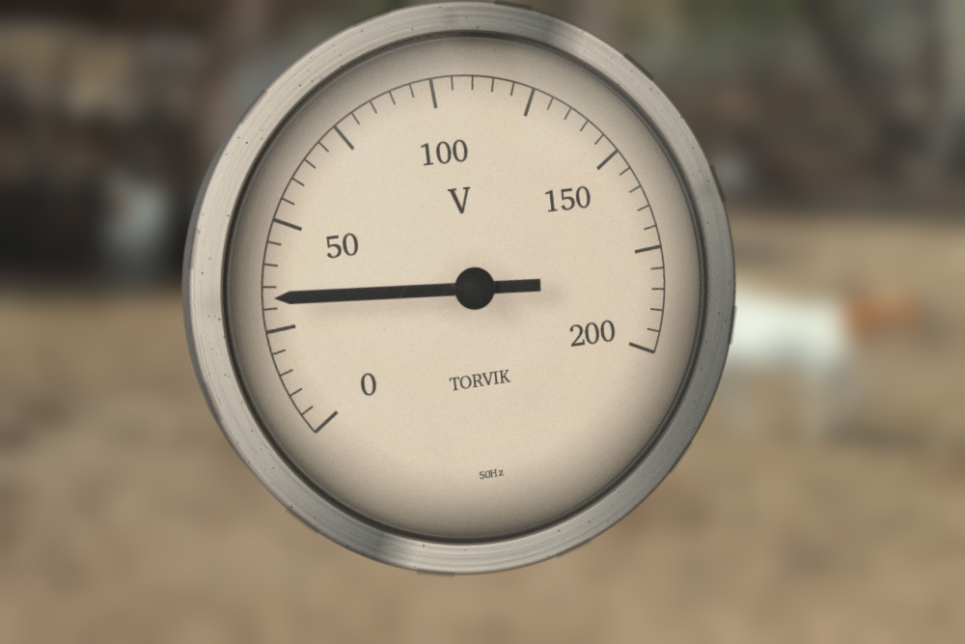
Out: value=32.5 unit=V
